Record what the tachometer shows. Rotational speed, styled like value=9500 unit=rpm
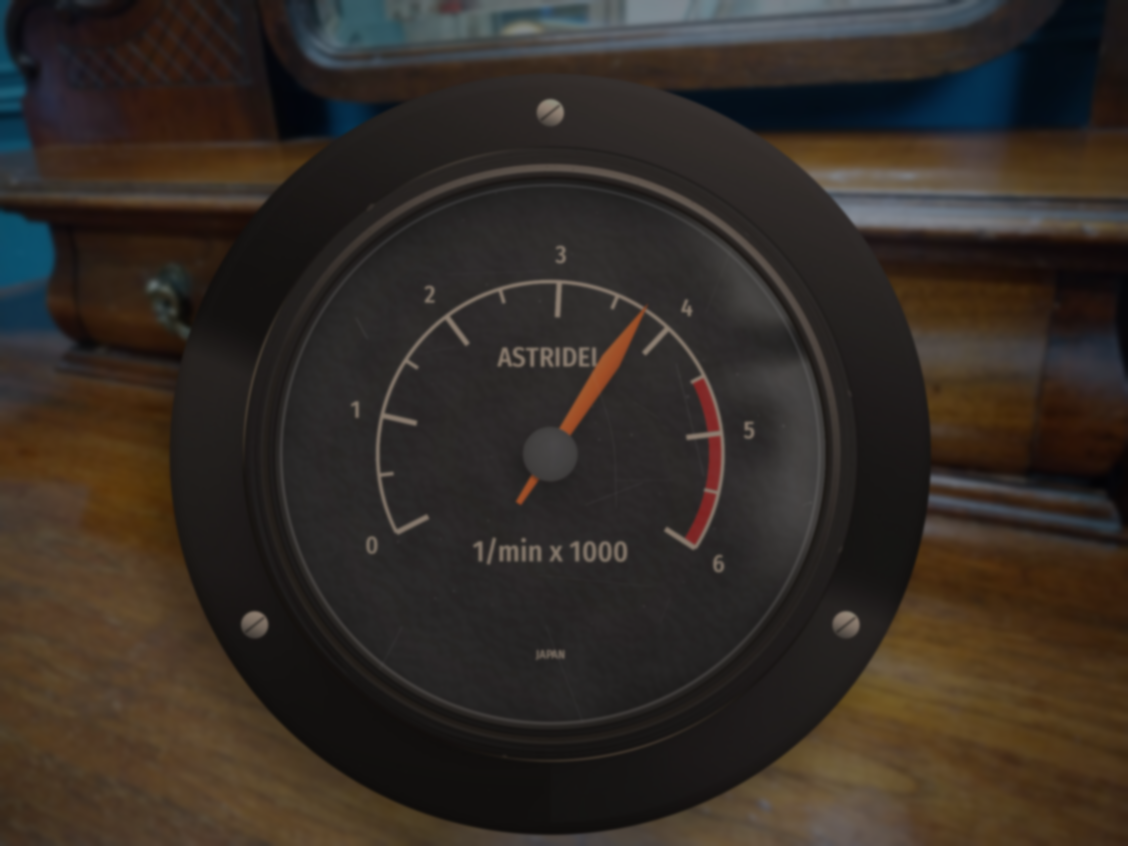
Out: value=3750 unit=rpm
